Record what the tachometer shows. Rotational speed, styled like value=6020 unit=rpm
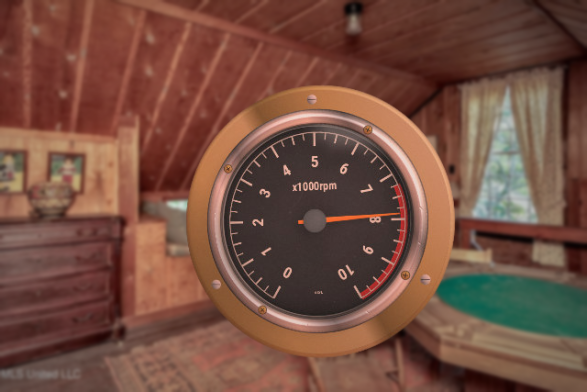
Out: value=7875 unit=rpm
